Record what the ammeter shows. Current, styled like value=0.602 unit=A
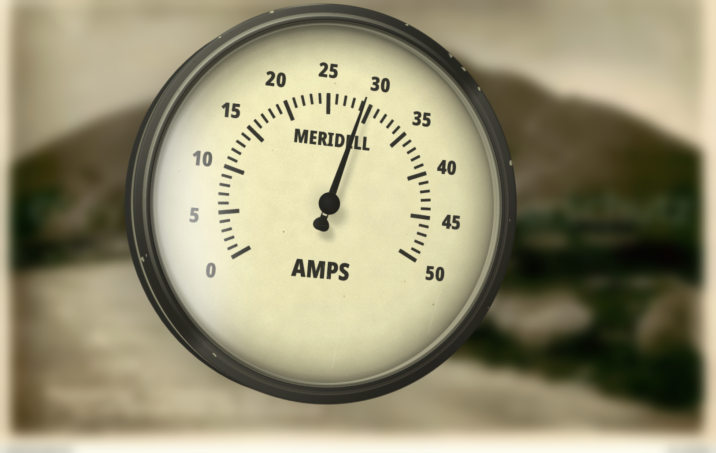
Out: value=29 unit=A
